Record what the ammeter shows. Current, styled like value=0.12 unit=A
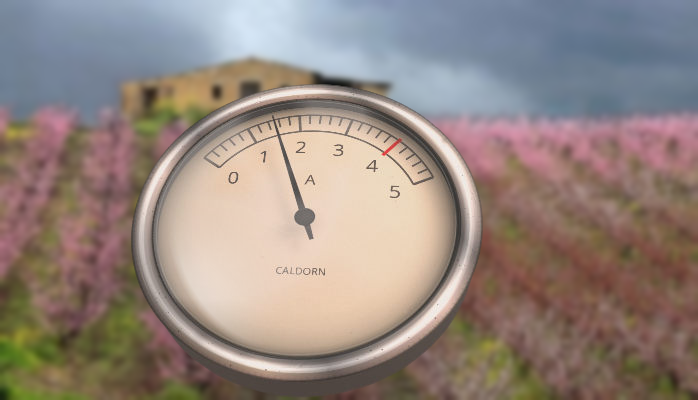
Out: value=1.5 unit=A
